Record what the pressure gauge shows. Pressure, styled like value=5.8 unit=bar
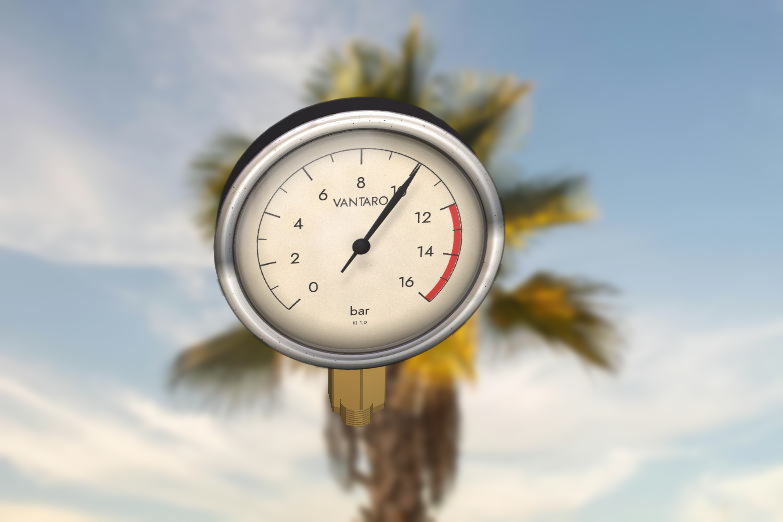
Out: value=10 unit=bar
